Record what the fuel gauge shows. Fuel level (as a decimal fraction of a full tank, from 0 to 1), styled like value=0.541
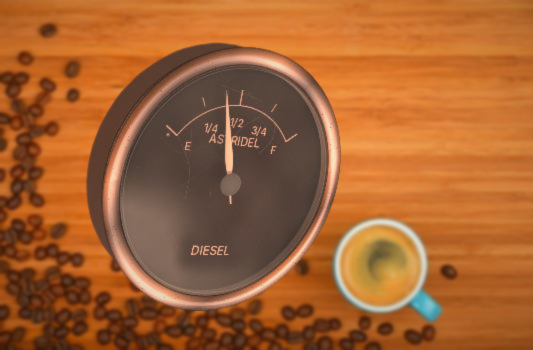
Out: value=0.375
